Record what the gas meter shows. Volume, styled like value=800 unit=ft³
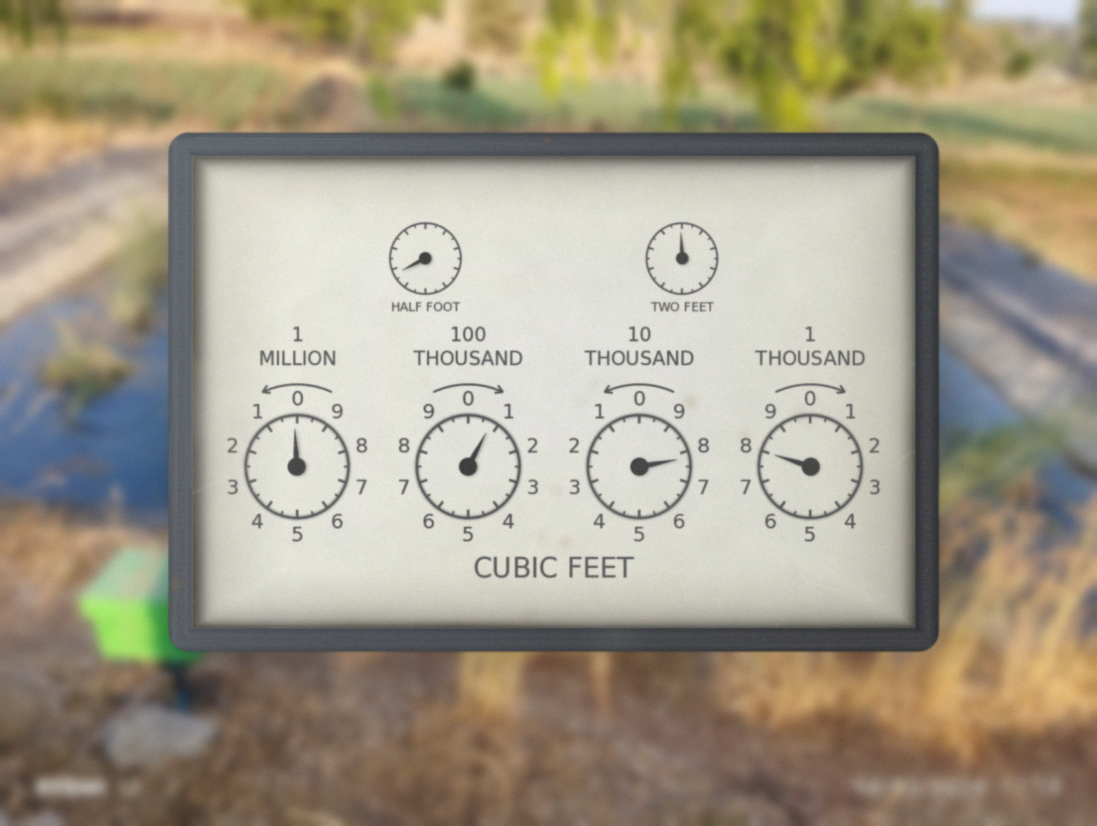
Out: value=7800 unit=ft³
